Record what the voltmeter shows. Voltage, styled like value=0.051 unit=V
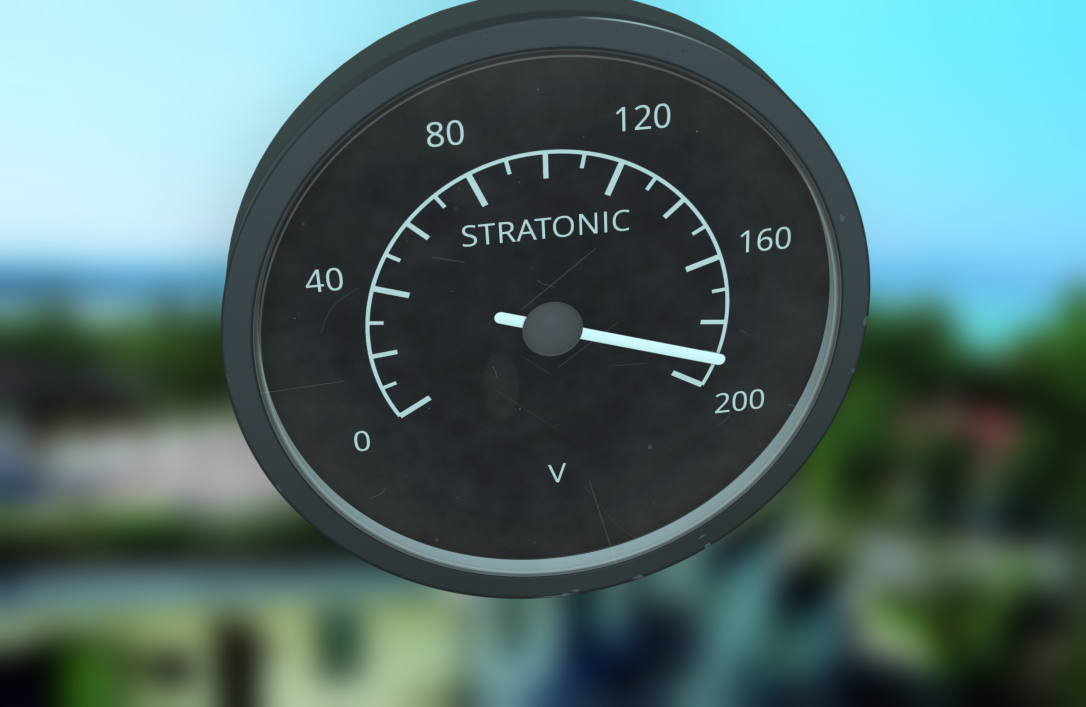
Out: value=190 unit=V
